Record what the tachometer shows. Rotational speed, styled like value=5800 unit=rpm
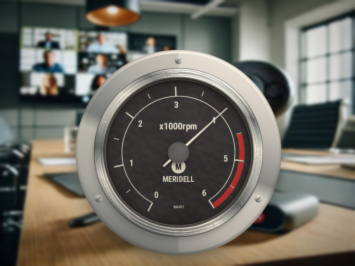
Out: value=4000 unit=rpm
